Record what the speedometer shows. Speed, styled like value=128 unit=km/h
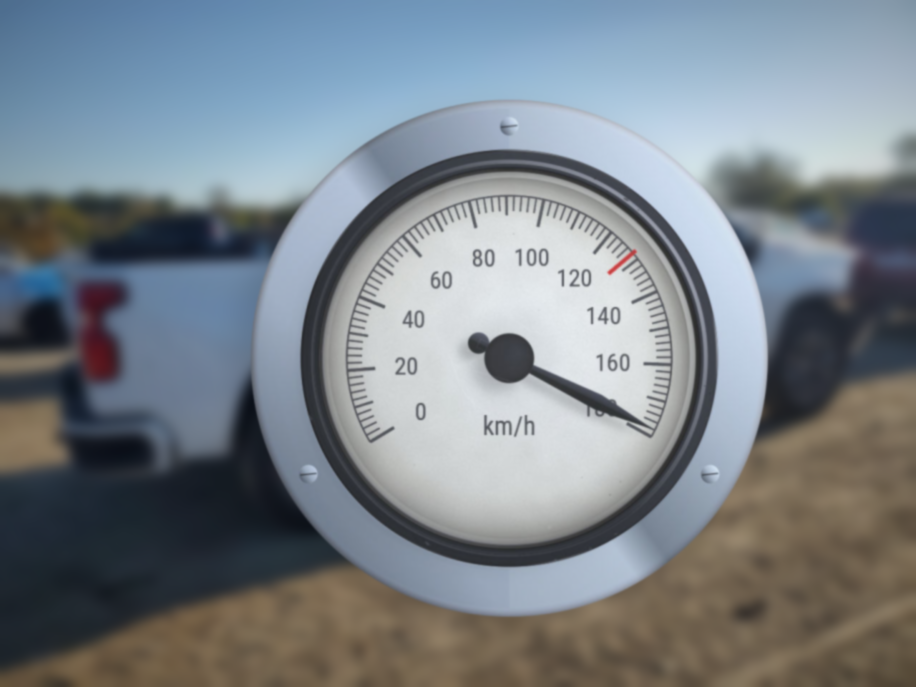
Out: value=178 unit=km/h
